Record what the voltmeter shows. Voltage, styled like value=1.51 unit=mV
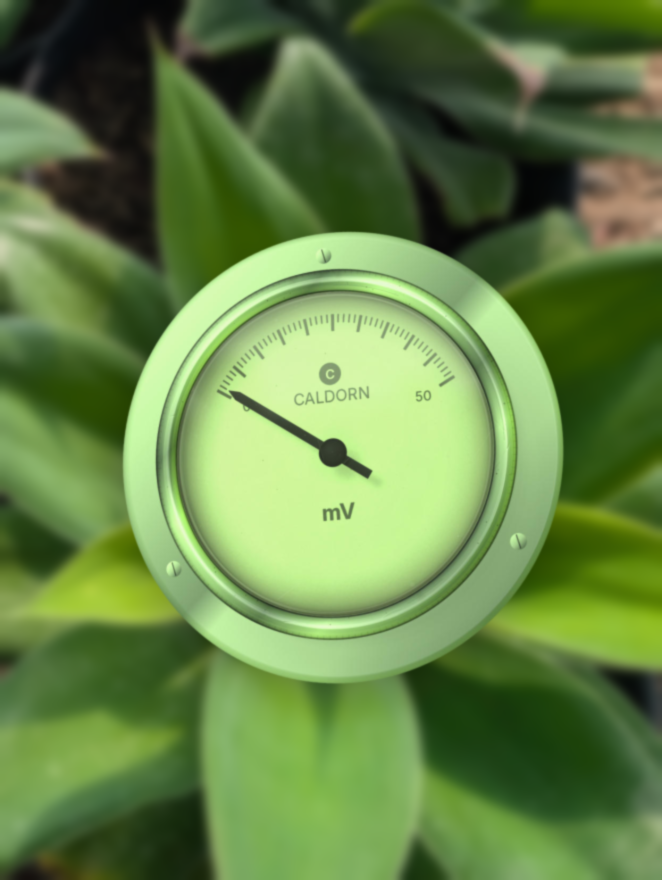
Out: value=1 unit=mV
